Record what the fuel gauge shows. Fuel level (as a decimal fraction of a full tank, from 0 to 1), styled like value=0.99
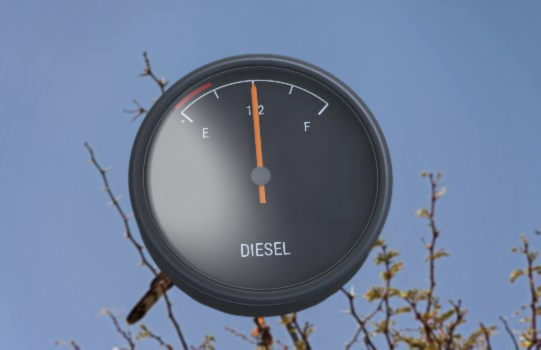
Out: value=0.5
